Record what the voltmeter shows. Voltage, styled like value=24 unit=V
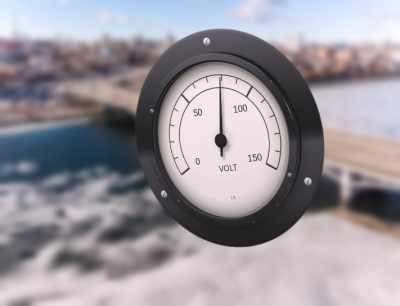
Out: value=80 unit=V
